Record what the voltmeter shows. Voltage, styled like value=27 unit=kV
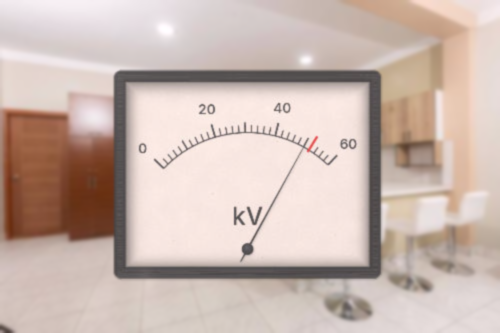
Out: value=50 unit=kV
